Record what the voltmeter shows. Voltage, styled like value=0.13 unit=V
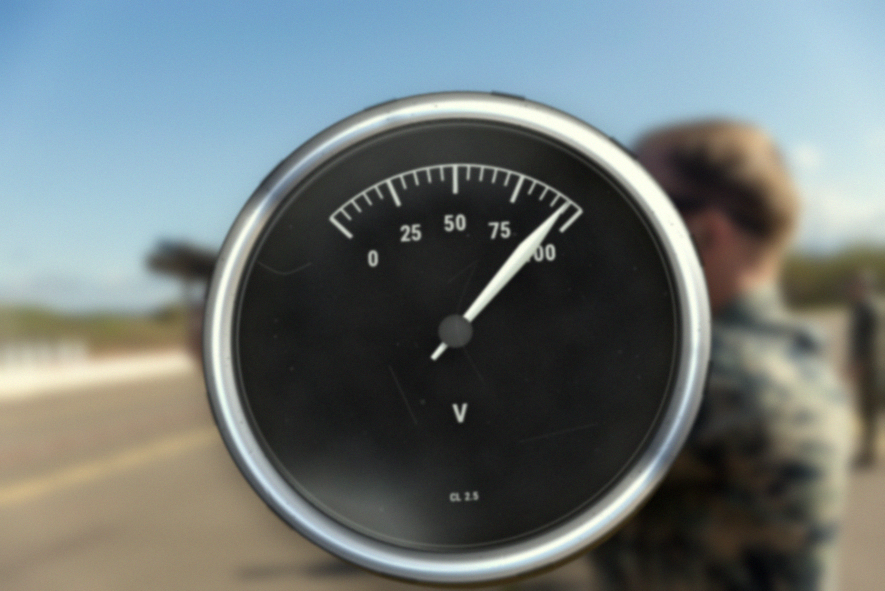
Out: value=95 unit=V
